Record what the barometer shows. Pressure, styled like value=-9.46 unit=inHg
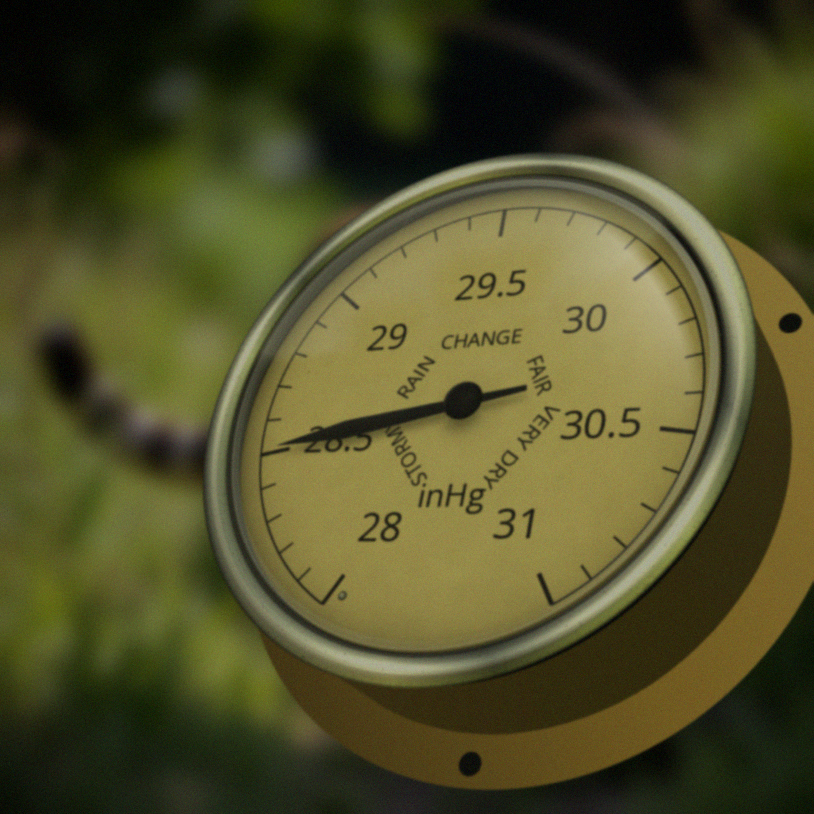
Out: value=28.5 unit=inHg
